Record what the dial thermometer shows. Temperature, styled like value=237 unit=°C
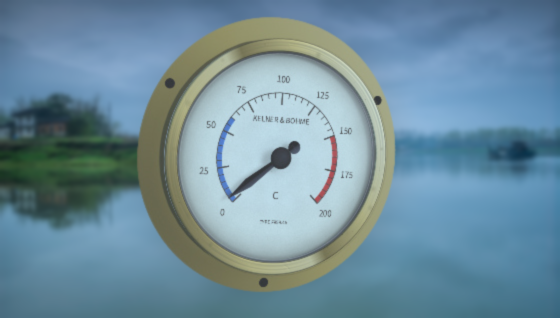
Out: value=5 unit=°C
